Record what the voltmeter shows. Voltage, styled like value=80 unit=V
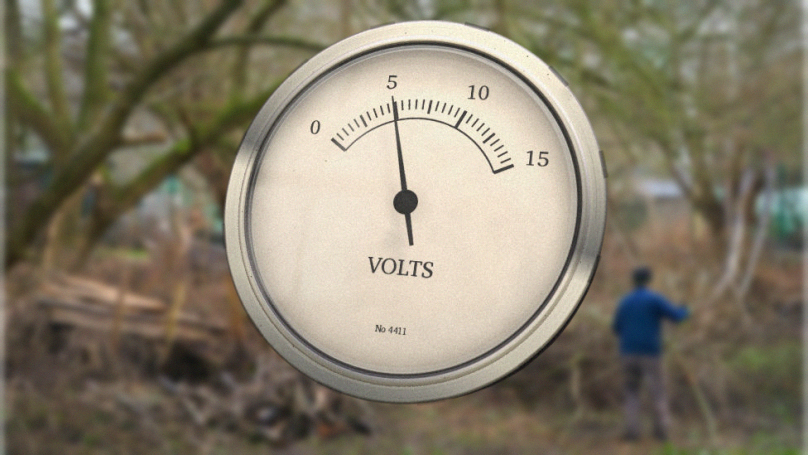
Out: value=5 unit=V
